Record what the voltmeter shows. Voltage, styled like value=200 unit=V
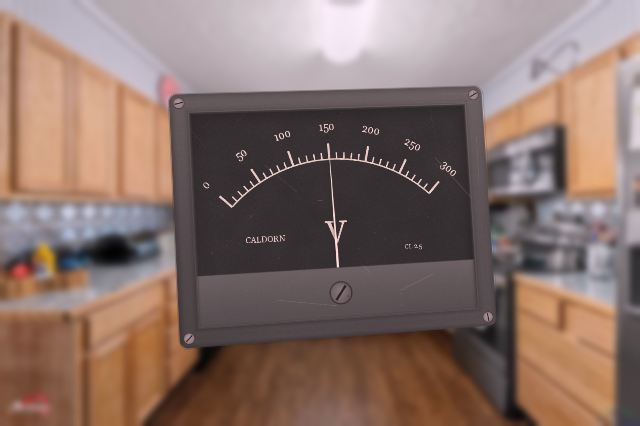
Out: value=150 unit=V
